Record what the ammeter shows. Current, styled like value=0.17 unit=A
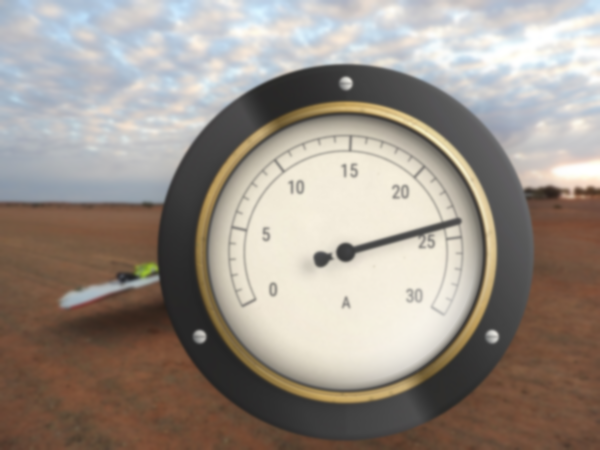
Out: value=24 unit=A
